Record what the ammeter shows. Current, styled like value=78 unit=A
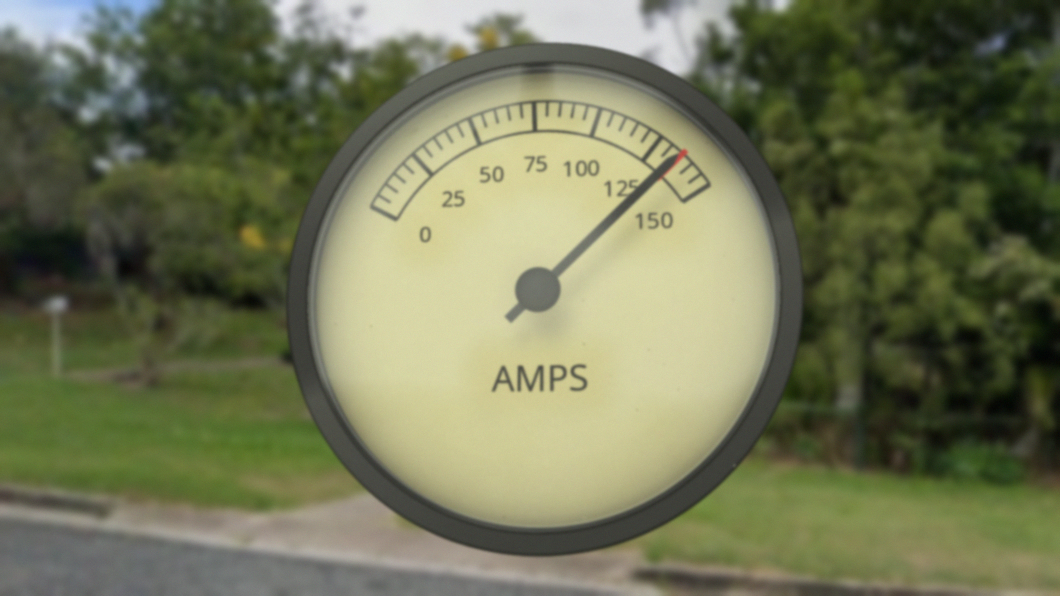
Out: value=135 unit=A
